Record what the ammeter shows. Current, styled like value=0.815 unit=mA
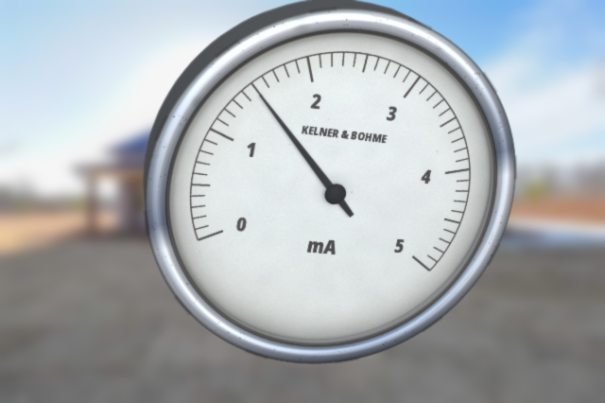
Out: value=1.5 unit=mA
